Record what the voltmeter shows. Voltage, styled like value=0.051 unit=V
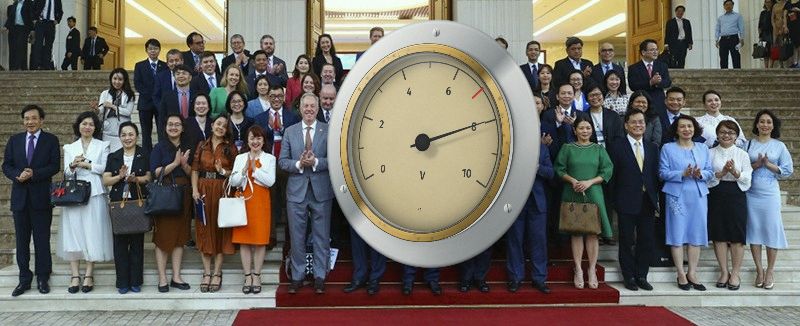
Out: value=8 unit=V
